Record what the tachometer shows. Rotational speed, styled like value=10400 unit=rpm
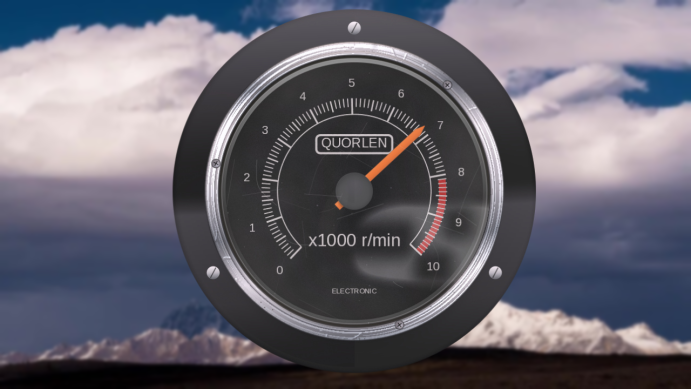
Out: value=6800 unit=rpm
